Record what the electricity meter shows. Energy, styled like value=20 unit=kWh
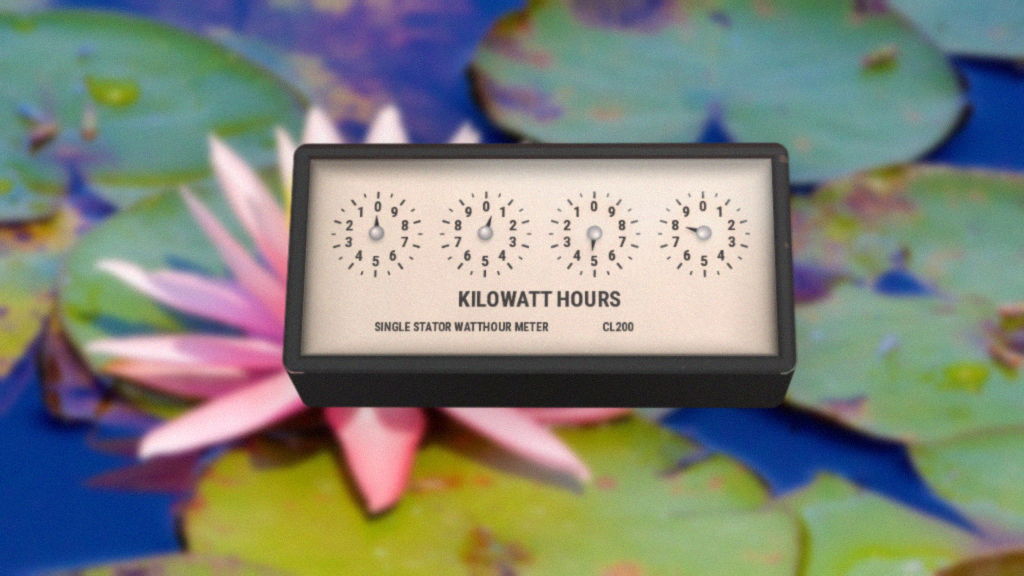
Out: value=48 unit=kWh
